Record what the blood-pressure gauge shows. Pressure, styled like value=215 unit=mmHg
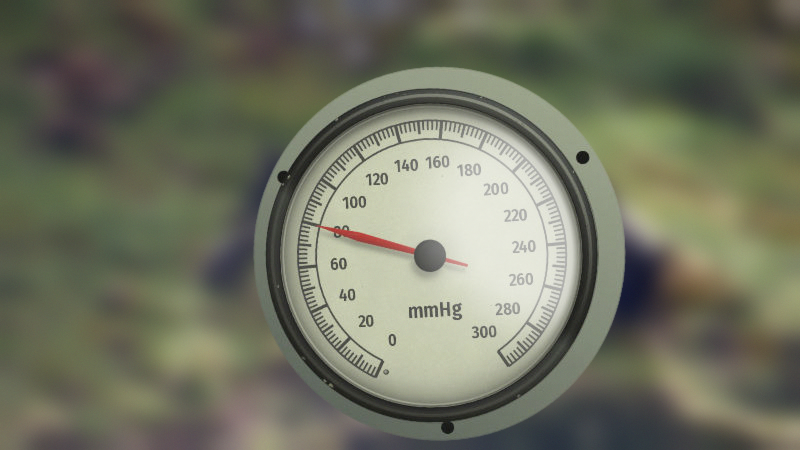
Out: value=80 unit=mmHg
